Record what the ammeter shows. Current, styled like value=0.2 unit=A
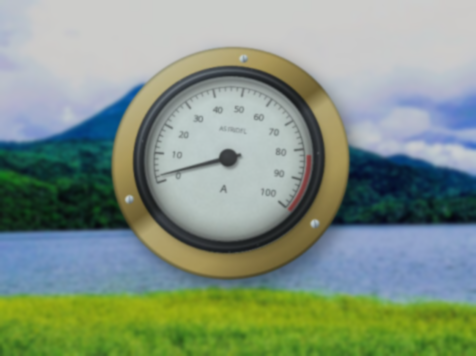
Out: value=2 unit=A
